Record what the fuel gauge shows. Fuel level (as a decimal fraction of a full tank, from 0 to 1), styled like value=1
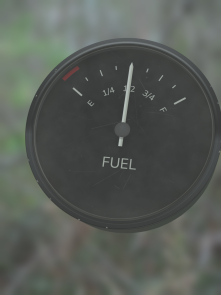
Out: value=0.5
